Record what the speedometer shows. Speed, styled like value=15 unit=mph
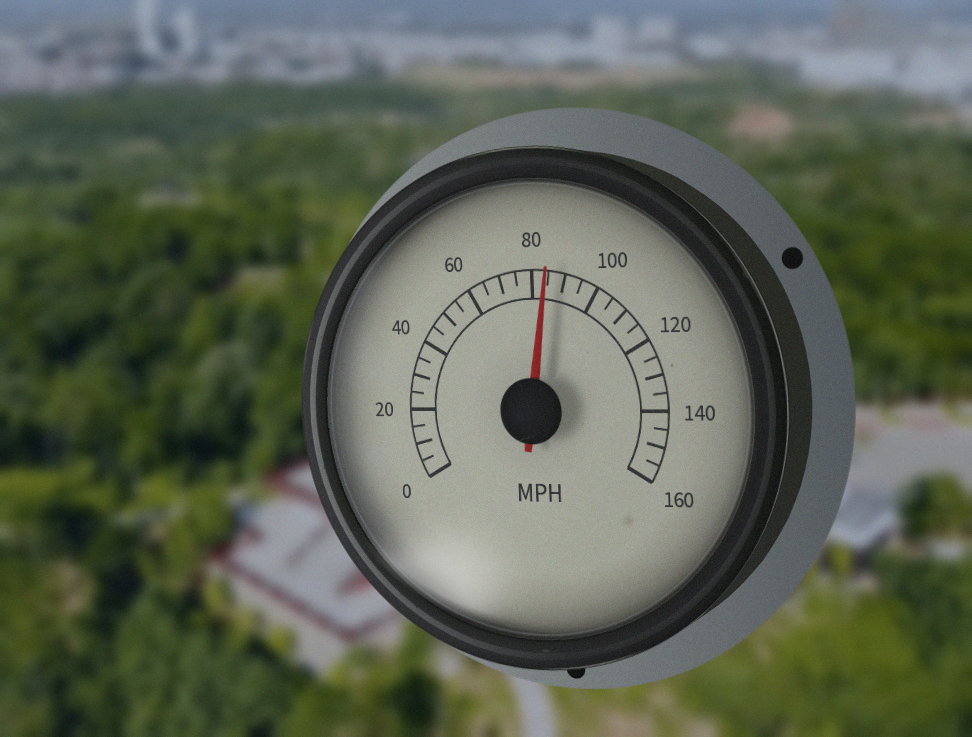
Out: value=85 unit=mph
